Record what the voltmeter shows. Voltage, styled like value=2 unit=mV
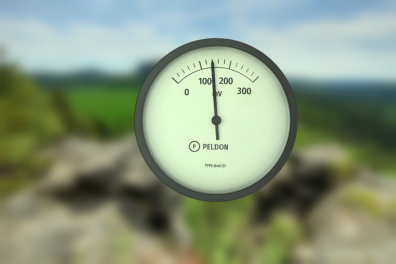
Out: value=140 unit=mV
